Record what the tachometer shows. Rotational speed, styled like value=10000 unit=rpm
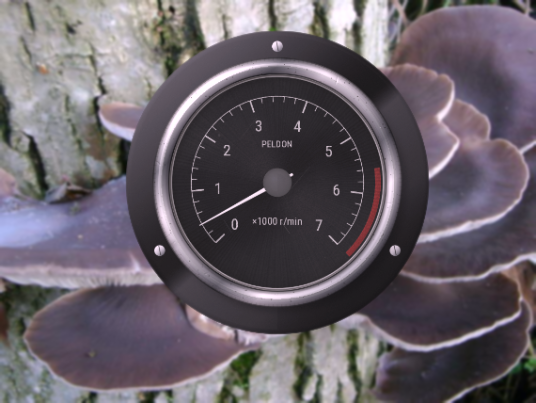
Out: value=400 unit=rpm
